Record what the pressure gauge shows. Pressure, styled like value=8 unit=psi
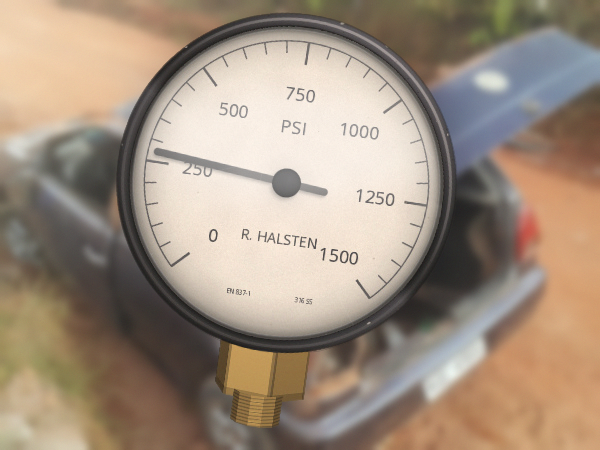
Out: value=275 unit=psi
